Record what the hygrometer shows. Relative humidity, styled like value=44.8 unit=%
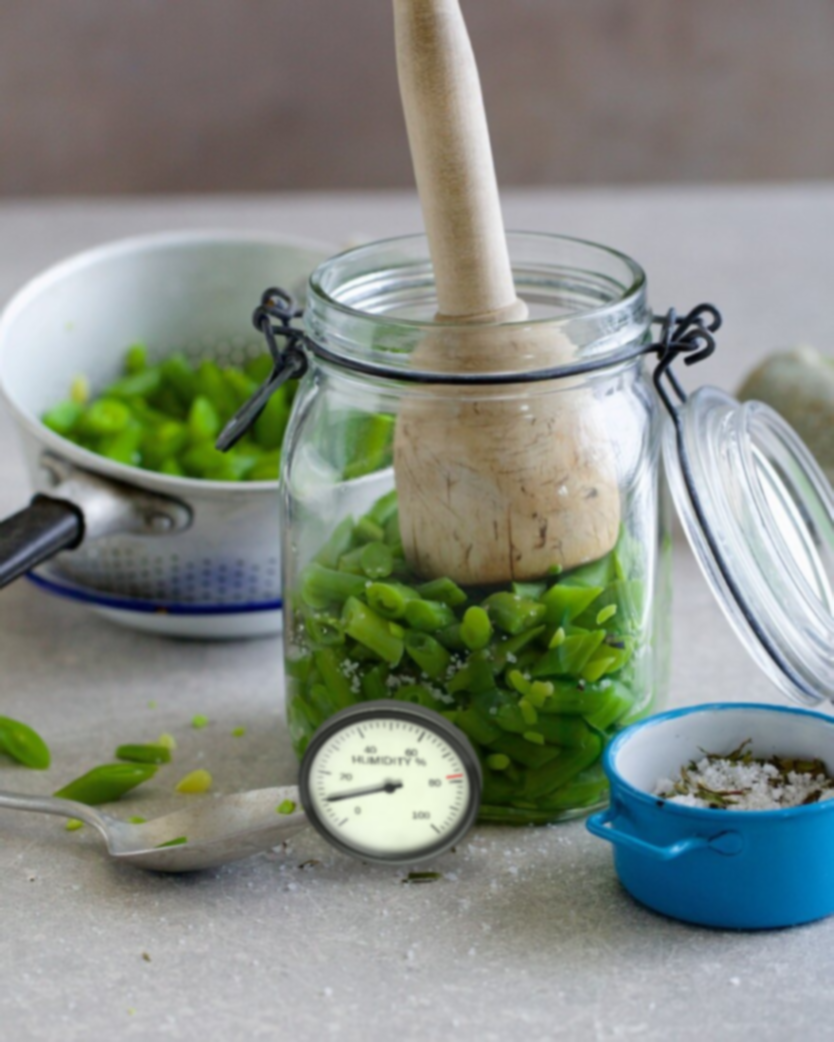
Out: value=10 unit=%
